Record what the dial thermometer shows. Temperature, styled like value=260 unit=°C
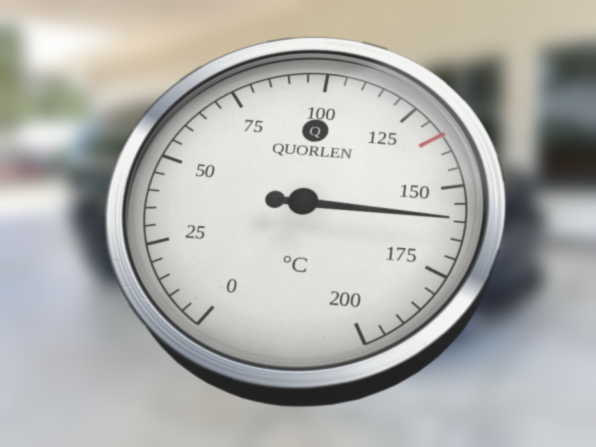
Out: value=160 unit=°C
